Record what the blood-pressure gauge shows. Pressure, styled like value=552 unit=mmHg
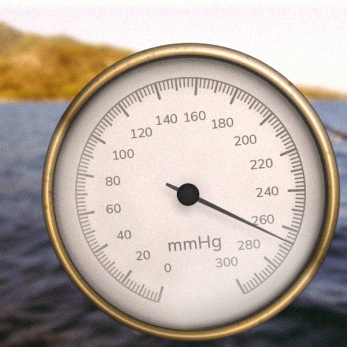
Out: value=266 unit=mmHg
